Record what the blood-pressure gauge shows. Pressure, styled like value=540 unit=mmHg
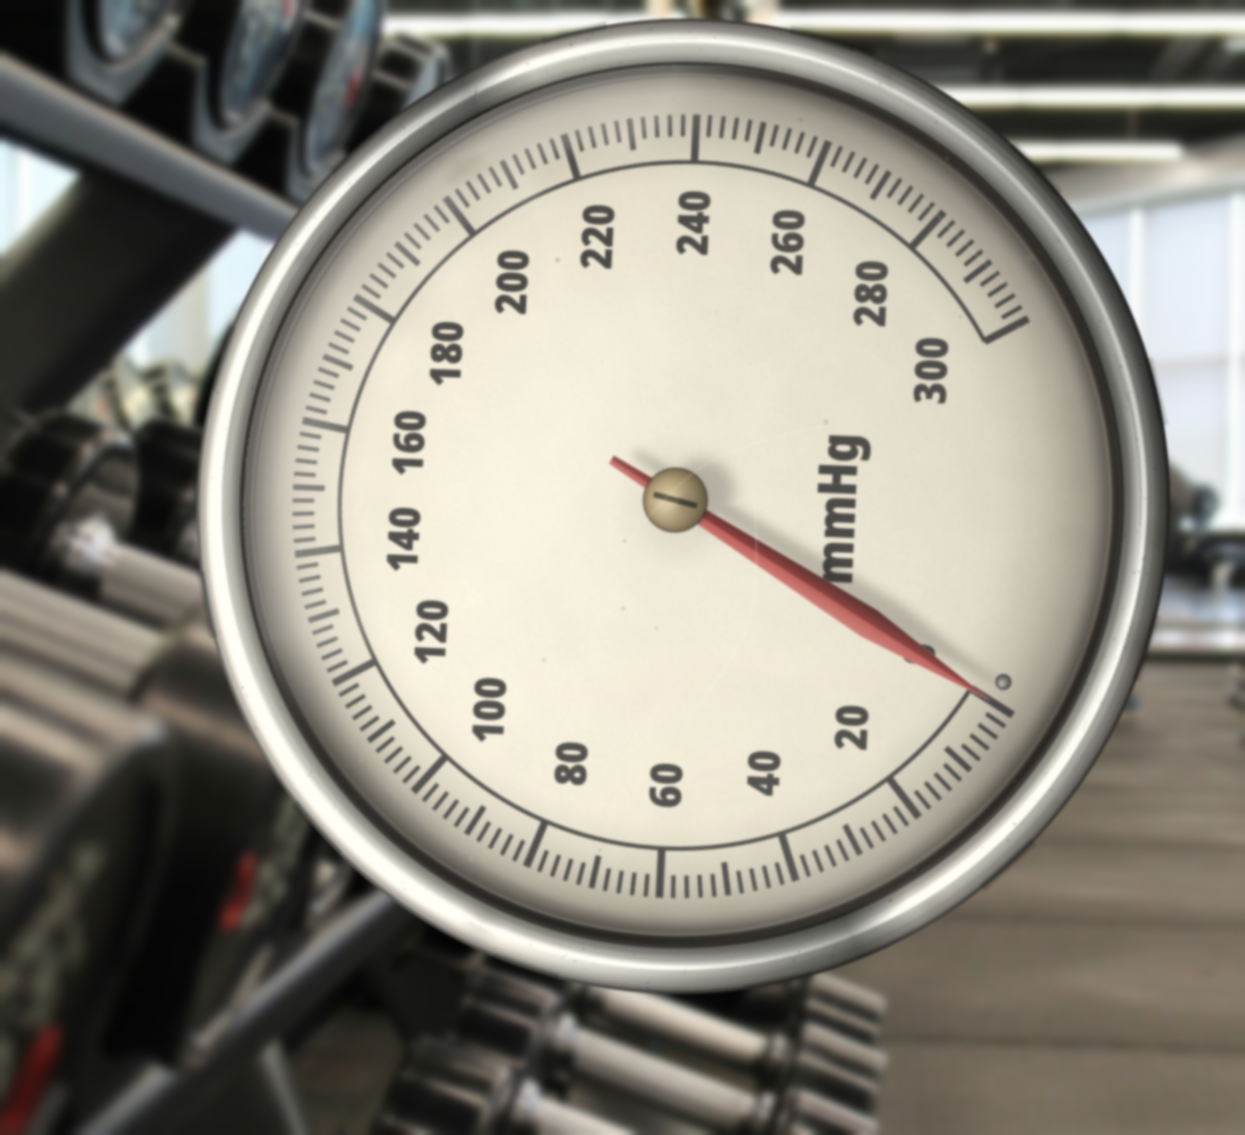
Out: value=0 unit=mmHg
